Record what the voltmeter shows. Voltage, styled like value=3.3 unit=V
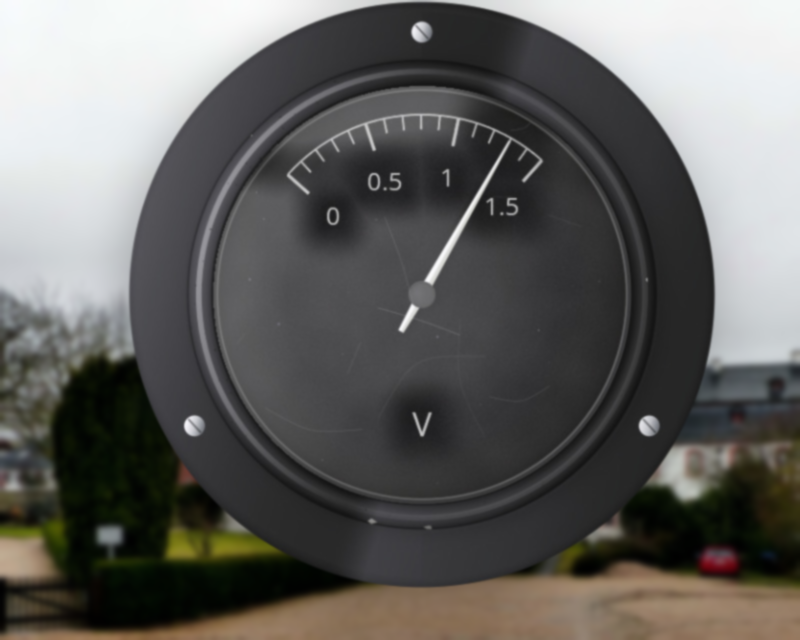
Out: value=1.3 unit=V
